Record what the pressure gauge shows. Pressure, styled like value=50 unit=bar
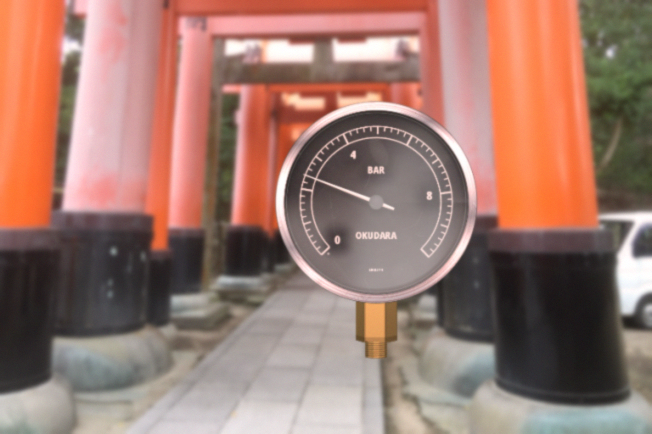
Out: value=2.4 unit=bar
